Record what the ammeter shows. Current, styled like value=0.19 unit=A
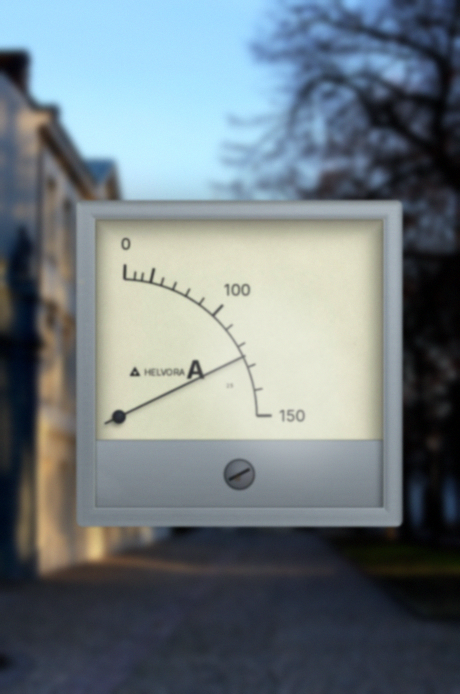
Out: value=125 unit=A
